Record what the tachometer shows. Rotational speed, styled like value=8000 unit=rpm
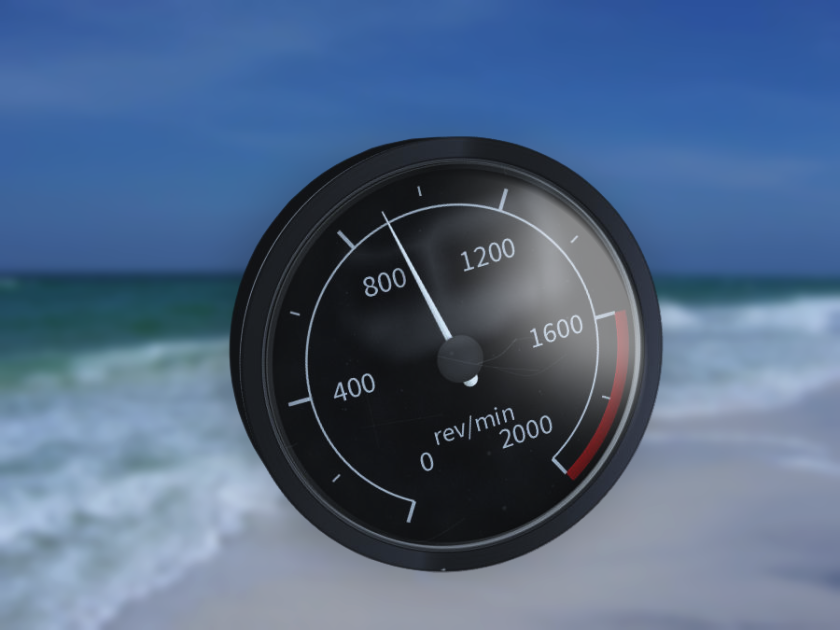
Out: value=900 unit=rpm
